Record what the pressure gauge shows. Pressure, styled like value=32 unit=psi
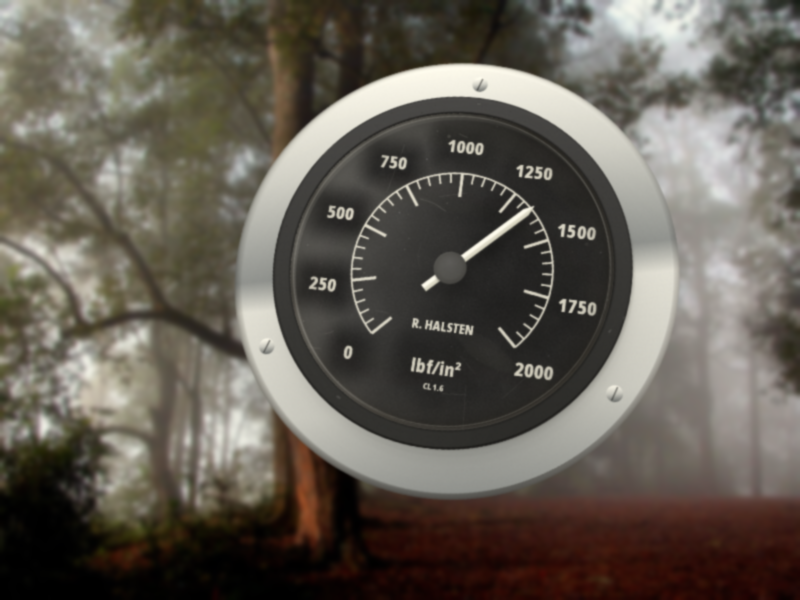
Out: value=1350 unit=psi
